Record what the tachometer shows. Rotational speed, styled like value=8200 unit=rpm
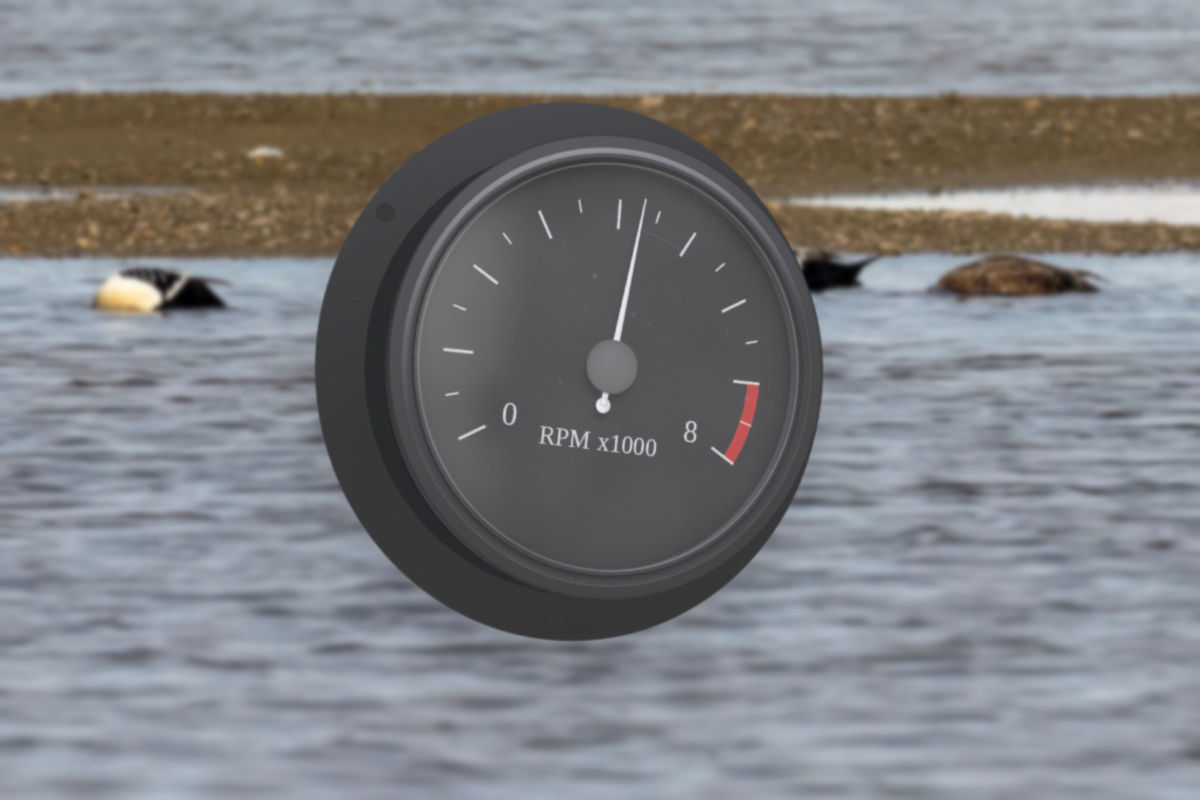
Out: value=4250 unit=rpm
